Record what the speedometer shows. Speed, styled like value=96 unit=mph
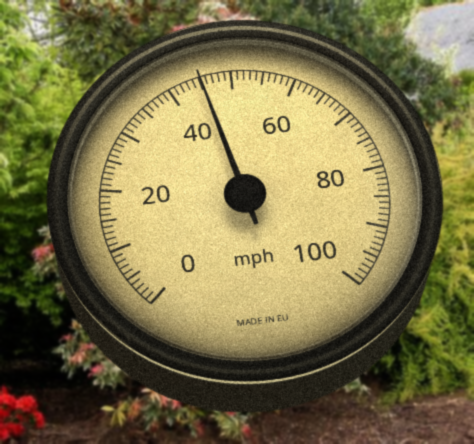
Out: value=45 unit=mph
